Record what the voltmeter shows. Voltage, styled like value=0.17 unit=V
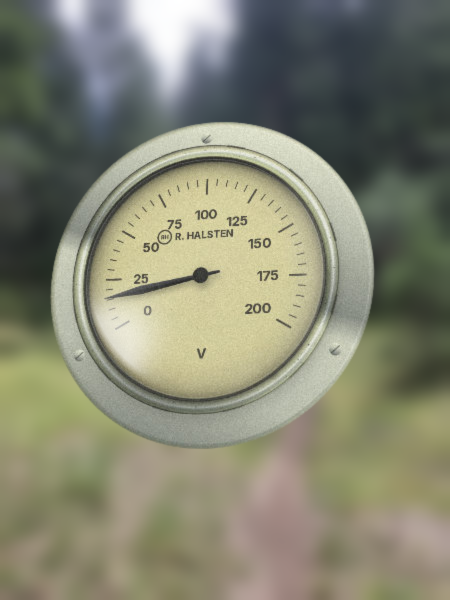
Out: value=15 unit=V
